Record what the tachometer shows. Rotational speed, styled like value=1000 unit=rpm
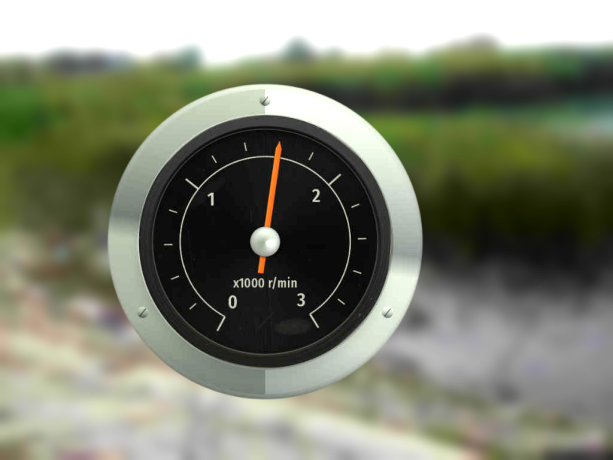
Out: value=1600 unit=rpm
